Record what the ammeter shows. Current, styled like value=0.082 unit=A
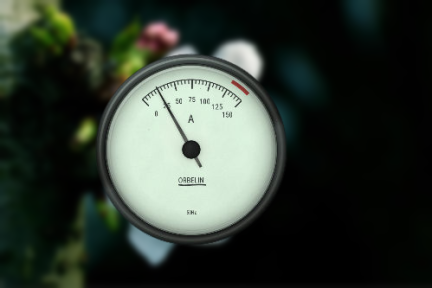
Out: value=25 unit=A
